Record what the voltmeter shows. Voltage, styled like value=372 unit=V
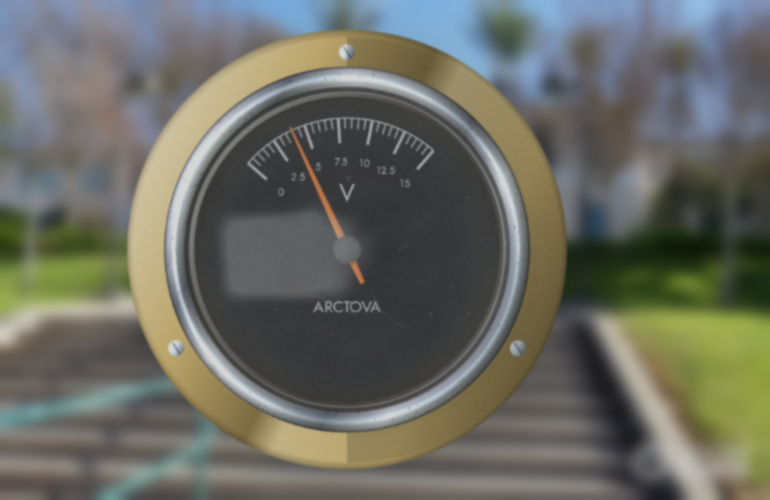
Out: value=4 unit=V
